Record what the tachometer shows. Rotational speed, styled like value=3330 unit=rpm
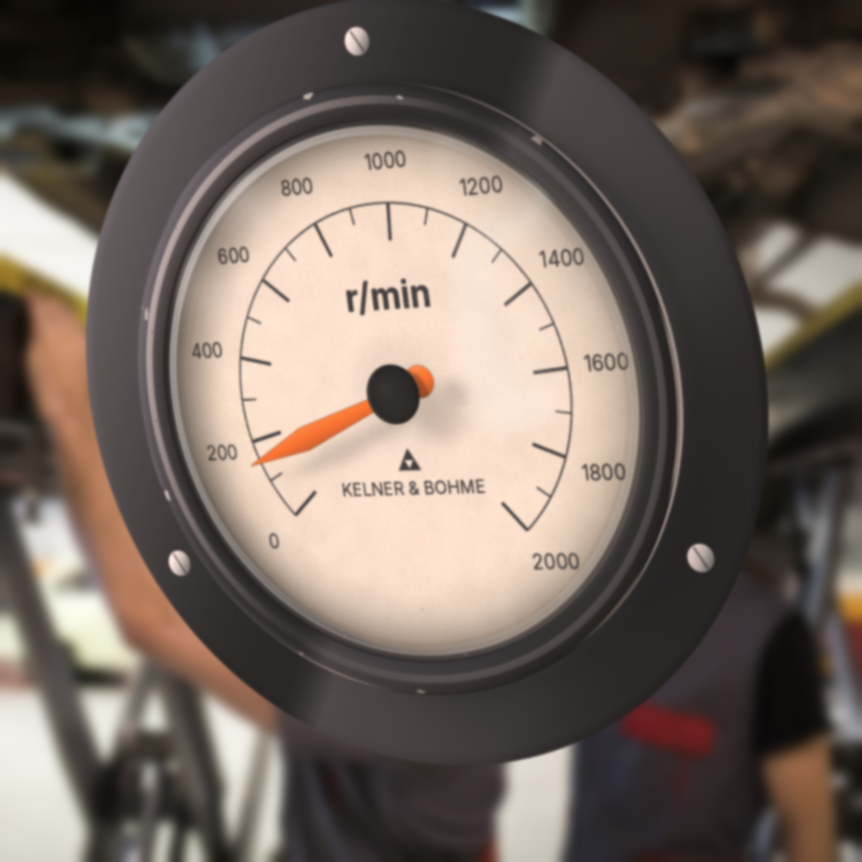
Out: value=150 unit=rpm
